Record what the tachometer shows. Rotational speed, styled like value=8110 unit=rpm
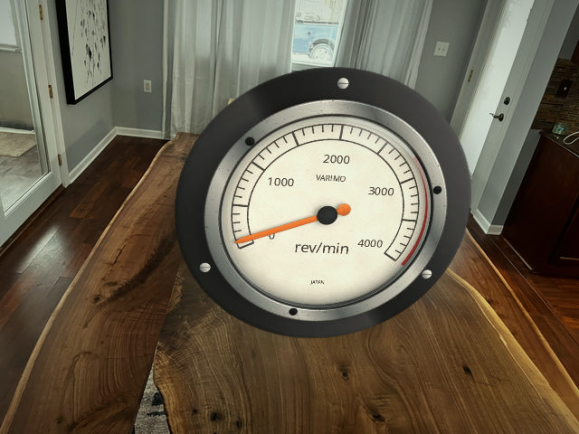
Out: value=100 unit=rpm
